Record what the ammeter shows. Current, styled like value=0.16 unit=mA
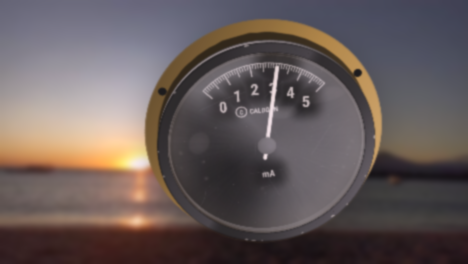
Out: value=3 unit=mA
